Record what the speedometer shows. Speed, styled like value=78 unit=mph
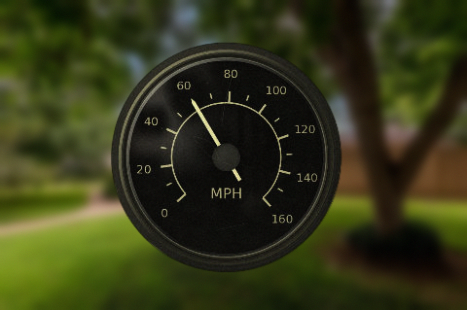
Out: value=60 unit=mph
